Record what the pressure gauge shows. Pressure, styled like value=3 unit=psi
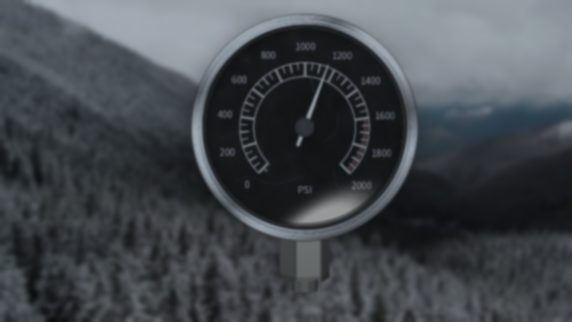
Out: value=1150 unit=psi
